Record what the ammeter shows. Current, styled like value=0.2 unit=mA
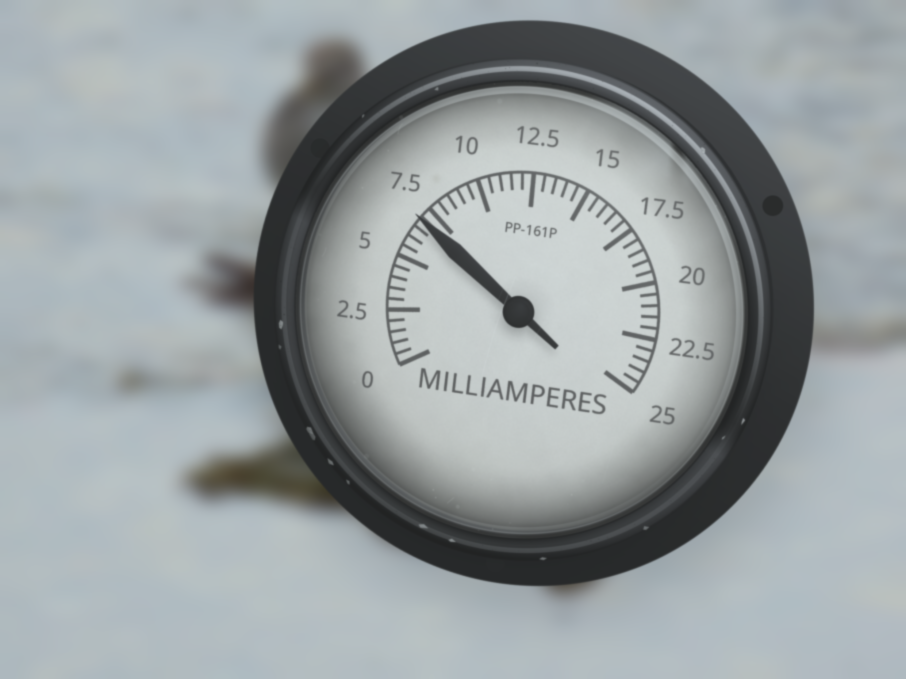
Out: value=7 unit=mA
